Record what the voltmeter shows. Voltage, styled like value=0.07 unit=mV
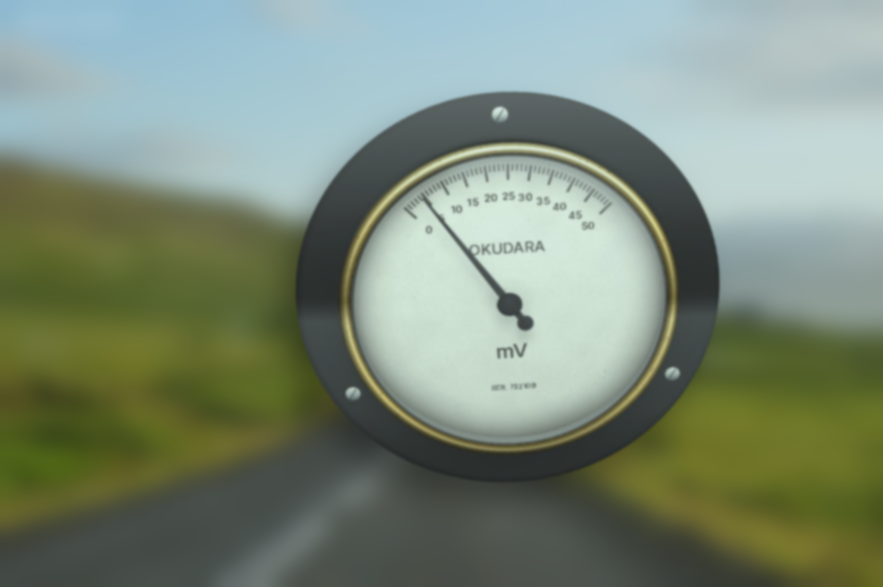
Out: value=5 unit=mV
